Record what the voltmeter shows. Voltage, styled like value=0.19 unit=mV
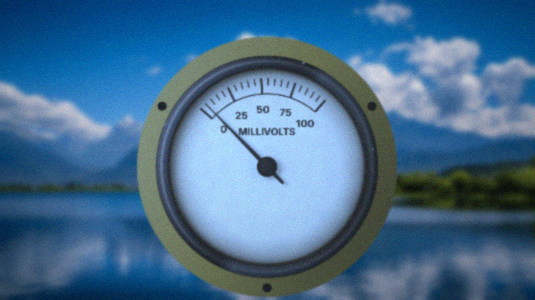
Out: value=5 unit=mV
